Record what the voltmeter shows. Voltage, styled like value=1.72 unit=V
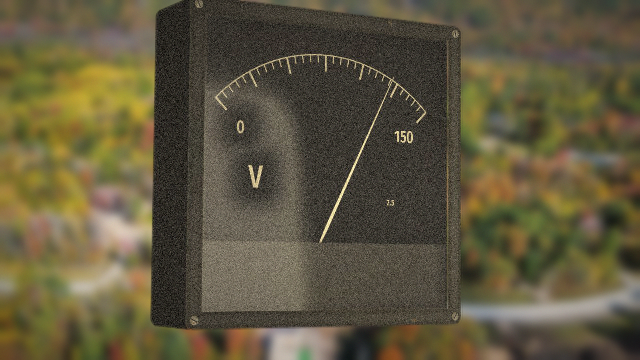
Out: value=120 unit=V
